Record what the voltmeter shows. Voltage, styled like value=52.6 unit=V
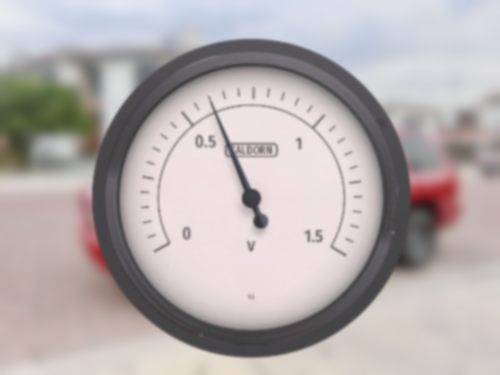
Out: value=0.6 unit=V
